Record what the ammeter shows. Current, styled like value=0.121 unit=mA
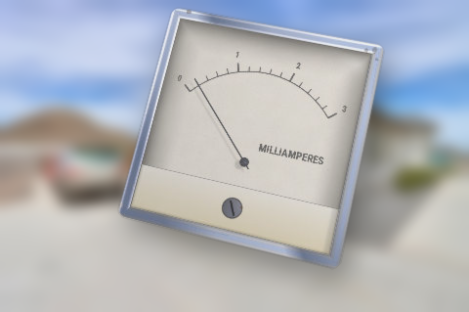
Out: value=0.2 unit=mA
